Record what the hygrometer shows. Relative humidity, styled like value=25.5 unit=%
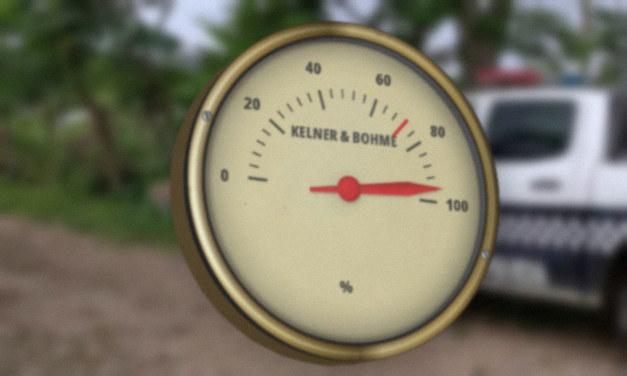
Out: value=96 unit=%
